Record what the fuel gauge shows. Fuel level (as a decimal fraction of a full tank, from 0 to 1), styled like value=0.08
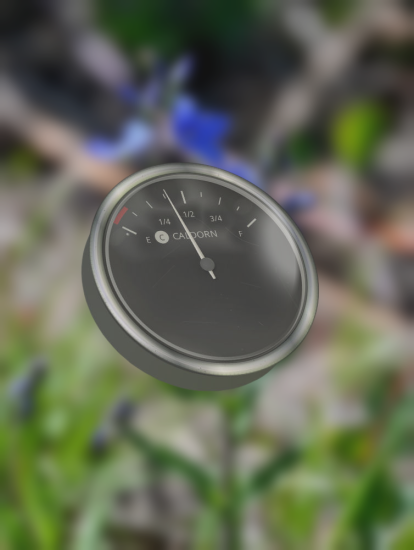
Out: value=0.375
